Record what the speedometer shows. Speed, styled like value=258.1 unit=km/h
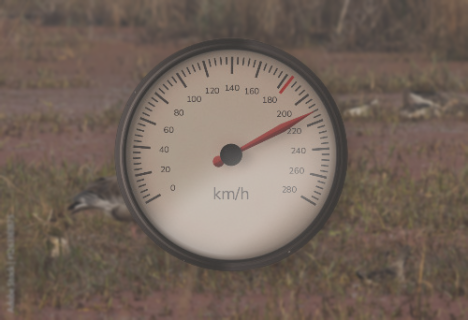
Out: value=212 unit=km/h
